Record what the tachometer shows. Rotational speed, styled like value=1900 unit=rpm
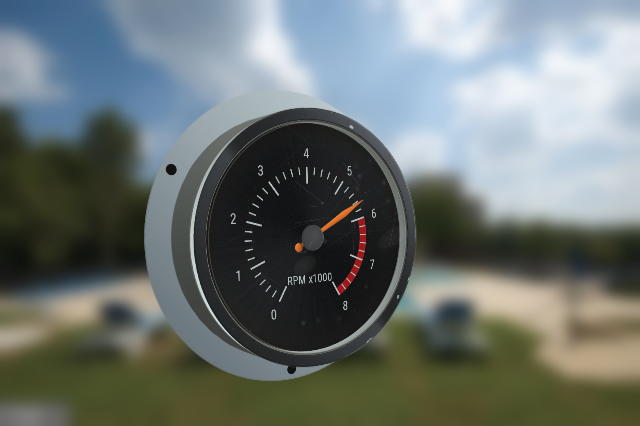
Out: value=5600 unit=rpm
